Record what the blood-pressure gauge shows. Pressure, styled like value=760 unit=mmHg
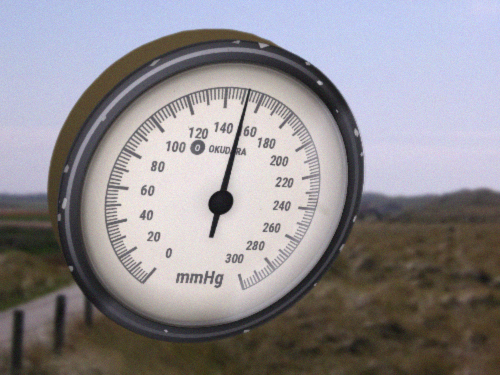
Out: value=150 unit=mmHg
